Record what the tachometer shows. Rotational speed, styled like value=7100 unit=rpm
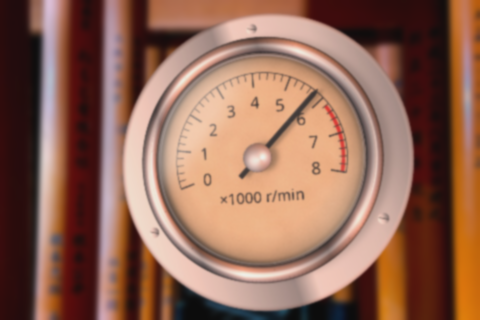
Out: value=5800 unit=rpm
